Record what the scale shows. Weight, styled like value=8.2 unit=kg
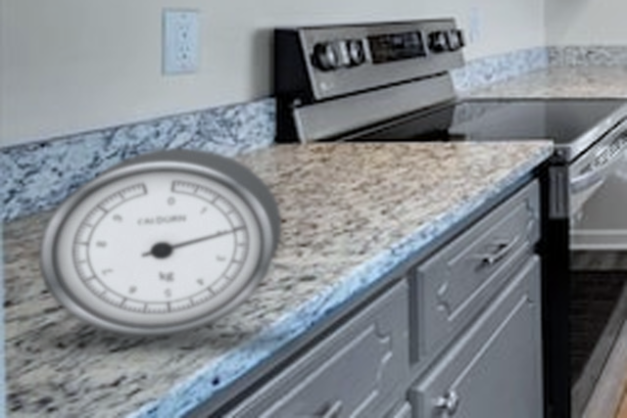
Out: value=2 unit=kg
